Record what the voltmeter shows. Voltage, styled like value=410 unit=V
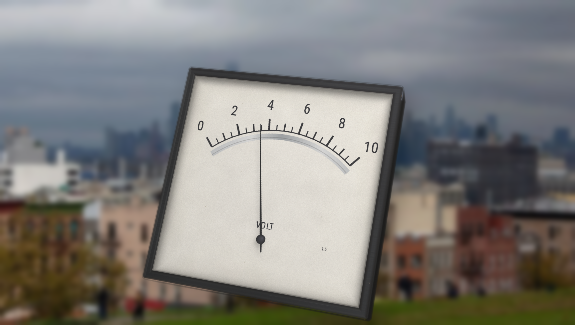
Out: value=3.5 unit=V
